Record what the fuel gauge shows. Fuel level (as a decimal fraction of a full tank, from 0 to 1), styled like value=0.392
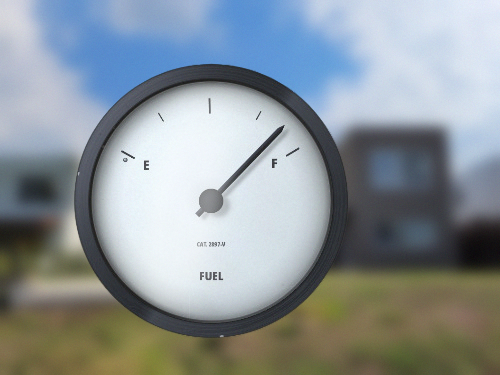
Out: value=0.875
